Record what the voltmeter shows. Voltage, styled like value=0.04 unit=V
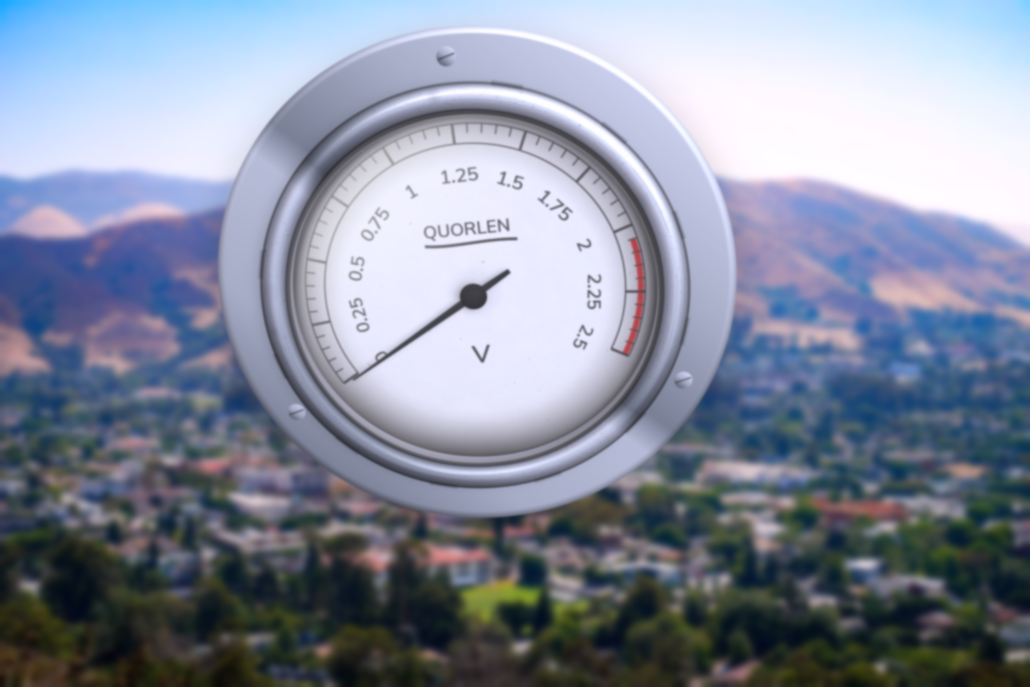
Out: value=0 unit=V
